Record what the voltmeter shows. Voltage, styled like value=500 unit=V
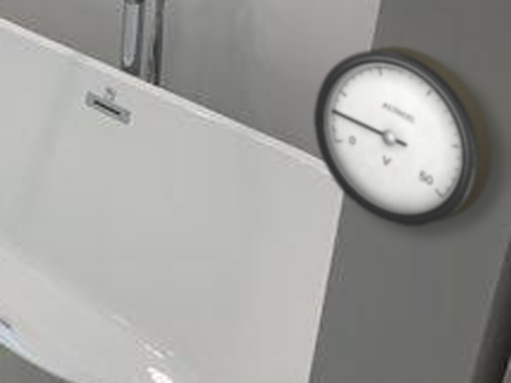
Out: value=6 unit=V
